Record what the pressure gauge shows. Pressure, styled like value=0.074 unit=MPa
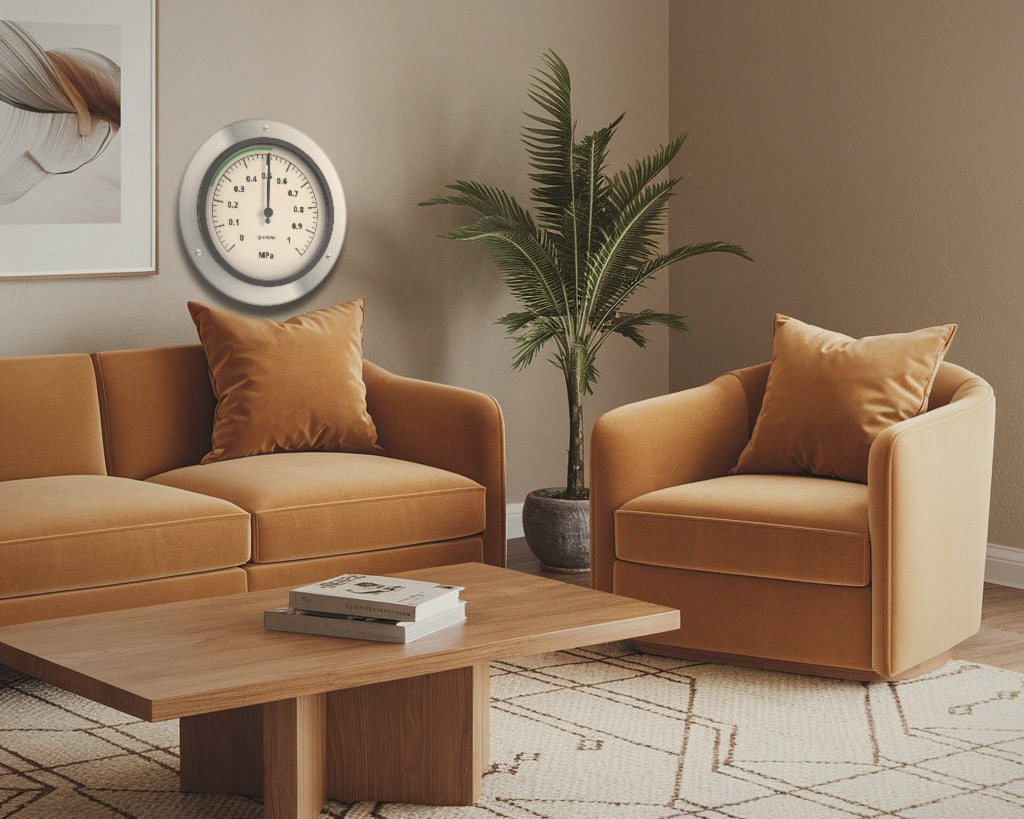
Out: value=0.5 unit=MPa
